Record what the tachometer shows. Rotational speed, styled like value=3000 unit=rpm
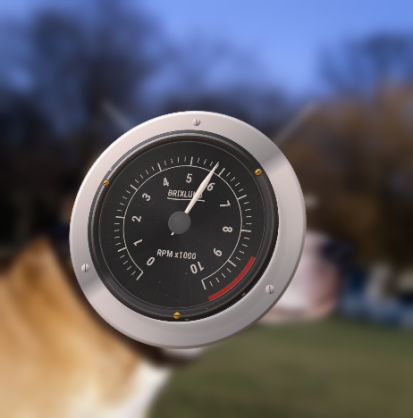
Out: value=5800 unit=rpm
